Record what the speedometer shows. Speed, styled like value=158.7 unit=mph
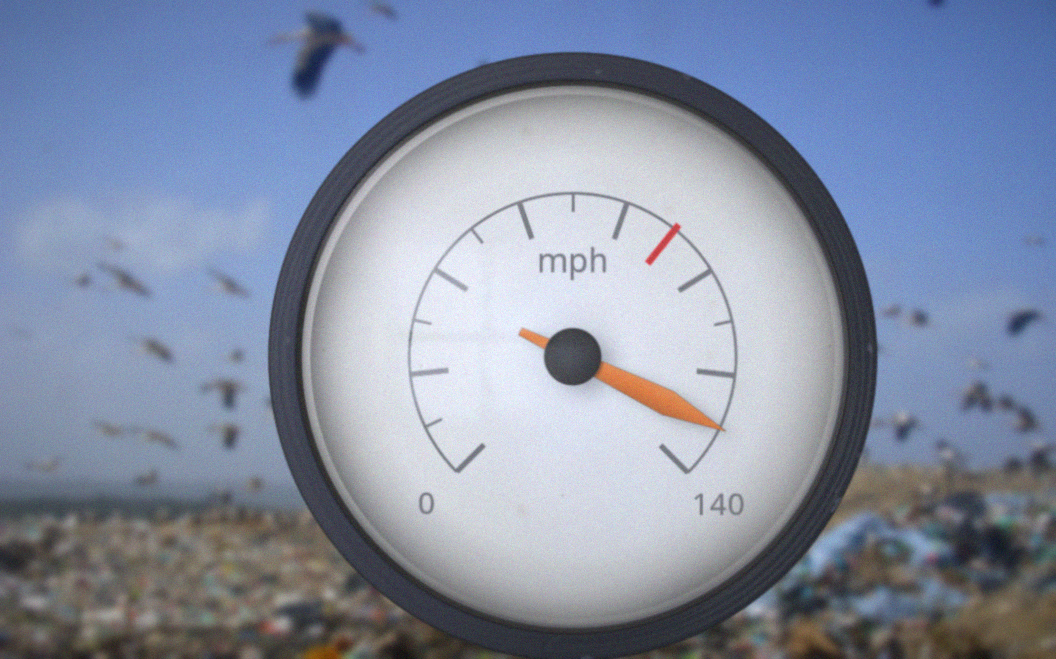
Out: value=130 unit=mph
